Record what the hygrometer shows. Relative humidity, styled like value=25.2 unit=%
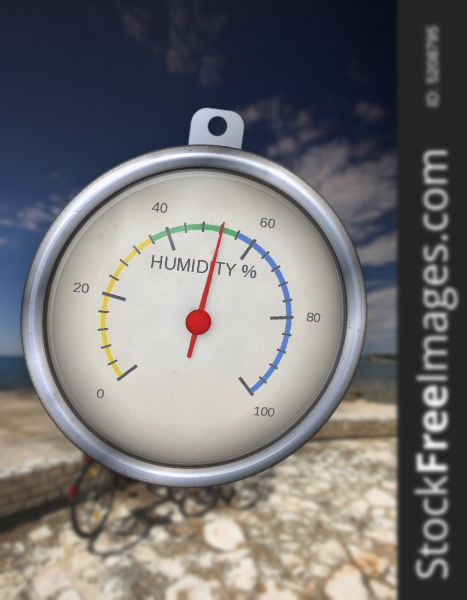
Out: value=52 unit=%
